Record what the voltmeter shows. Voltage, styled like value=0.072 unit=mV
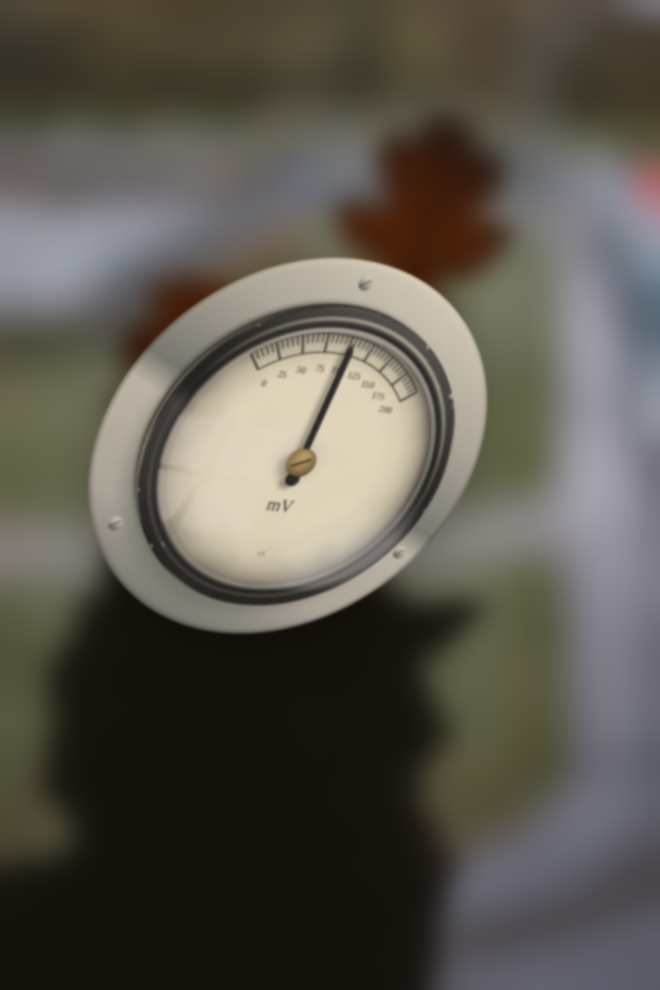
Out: value=100 unit=mV
